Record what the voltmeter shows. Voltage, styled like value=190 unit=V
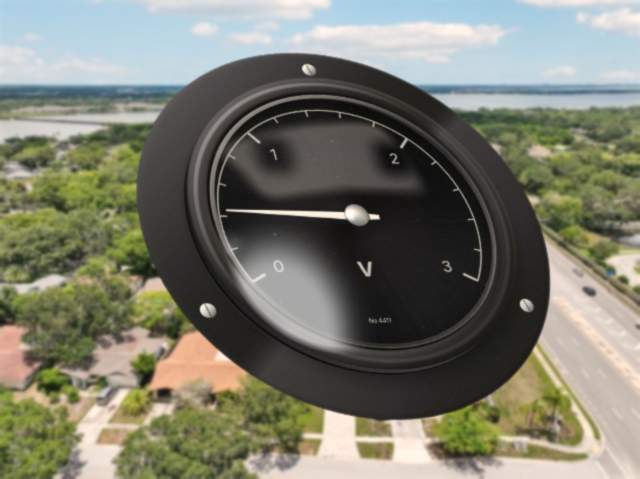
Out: value=0.4 unit=V
